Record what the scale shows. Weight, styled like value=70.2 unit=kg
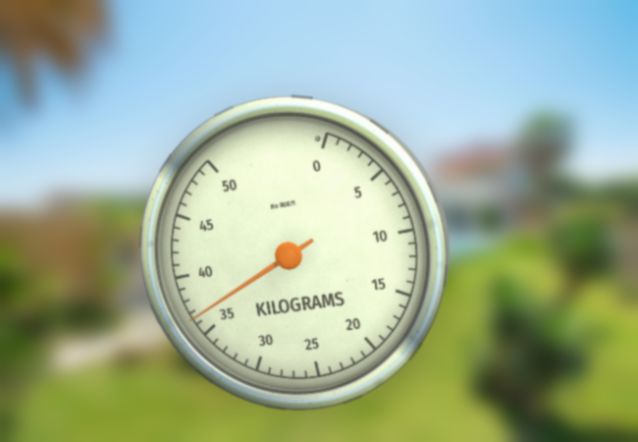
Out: value=36.5 unit=kg
